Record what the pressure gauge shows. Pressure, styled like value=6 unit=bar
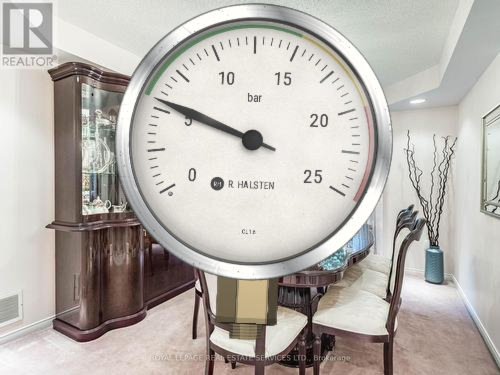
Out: value=5.5 unit=bar
